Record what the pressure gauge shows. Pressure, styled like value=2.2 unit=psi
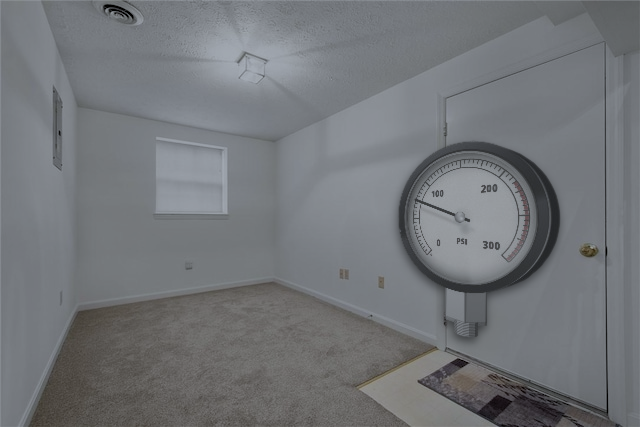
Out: value=75 unit=psi
